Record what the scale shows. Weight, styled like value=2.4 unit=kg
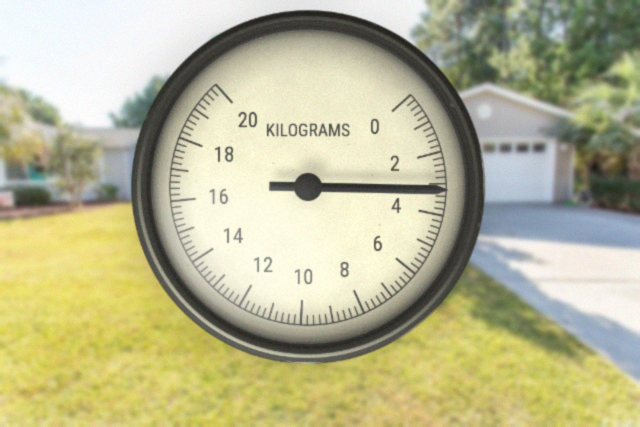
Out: value=3.2 unit=kg
